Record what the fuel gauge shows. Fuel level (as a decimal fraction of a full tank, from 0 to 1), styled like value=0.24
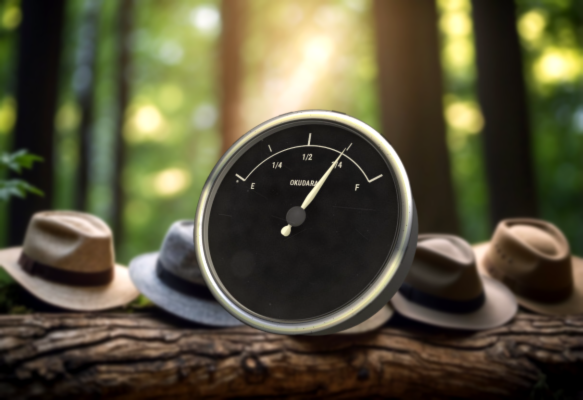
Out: value=0.75
